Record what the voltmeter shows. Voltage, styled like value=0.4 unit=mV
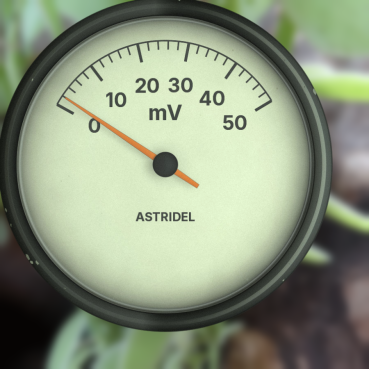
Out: value=2 unit=mV
